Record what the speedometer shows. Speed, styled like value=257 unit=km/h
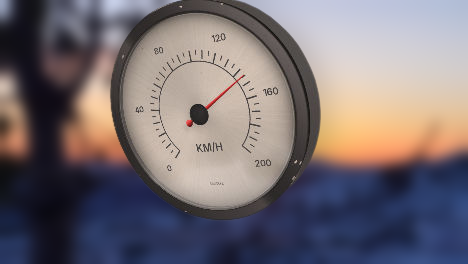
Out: value=145 unit=km/h
